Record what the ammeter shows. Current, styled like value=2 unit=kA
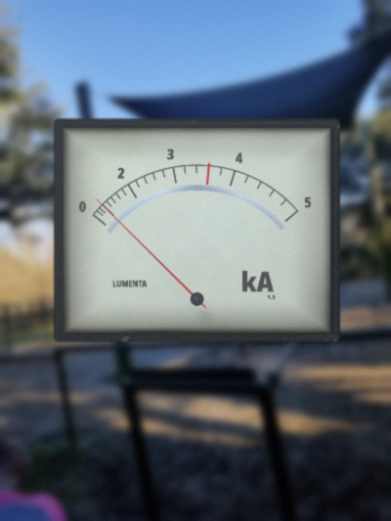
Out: value=1 unit=kA
